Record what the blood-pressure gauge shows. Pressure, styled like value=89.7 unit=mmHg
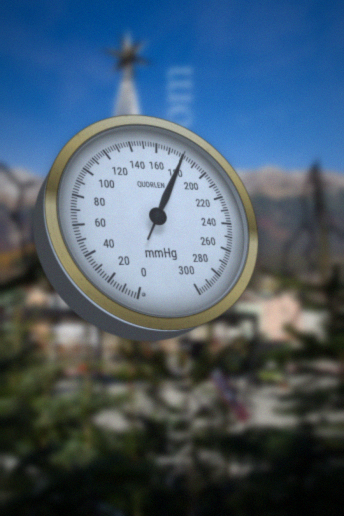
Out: value=180 unit=mmHg
